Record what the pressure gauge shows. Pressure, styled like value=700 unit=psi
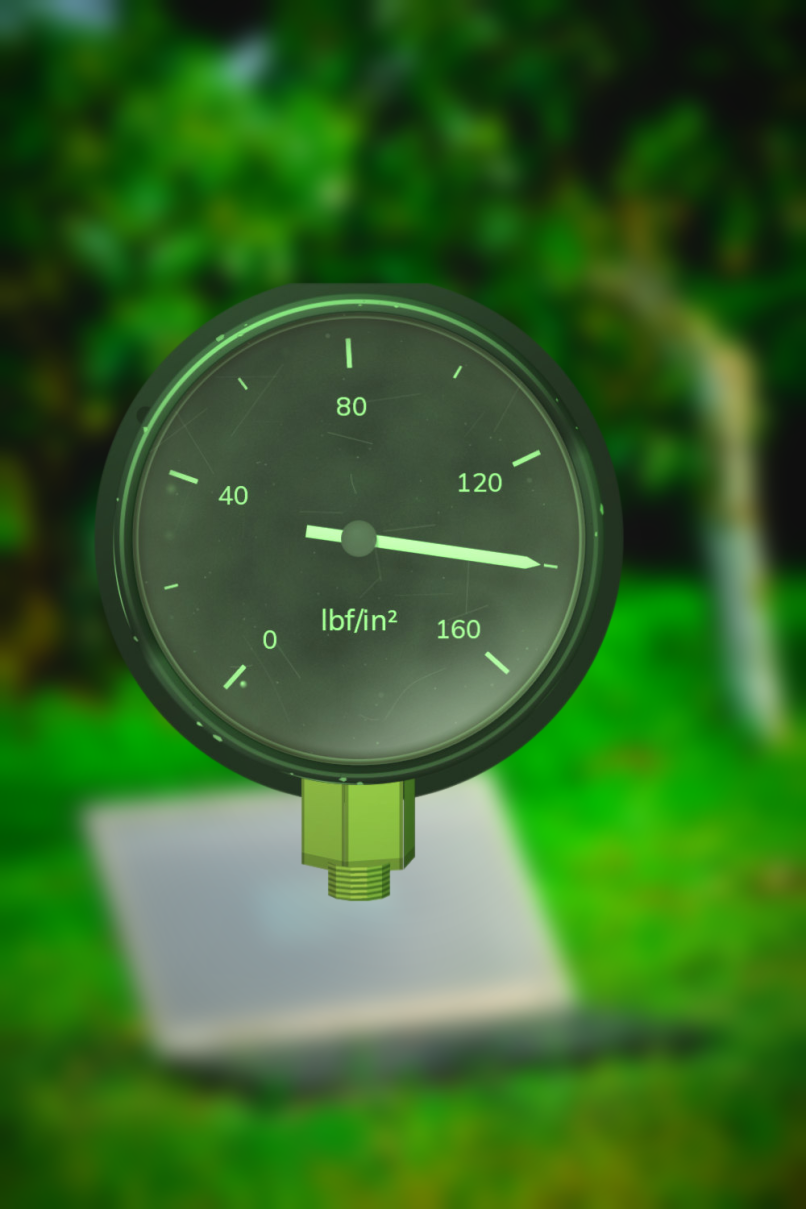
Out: value=140 unit=psi
